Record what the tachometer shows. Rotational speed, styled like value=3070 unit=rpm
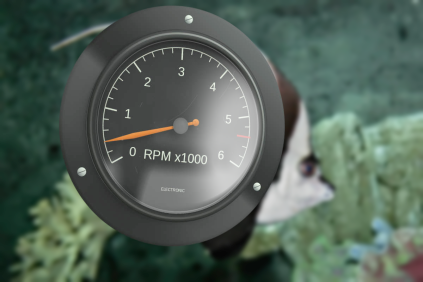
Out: value=400 unit=rpm
